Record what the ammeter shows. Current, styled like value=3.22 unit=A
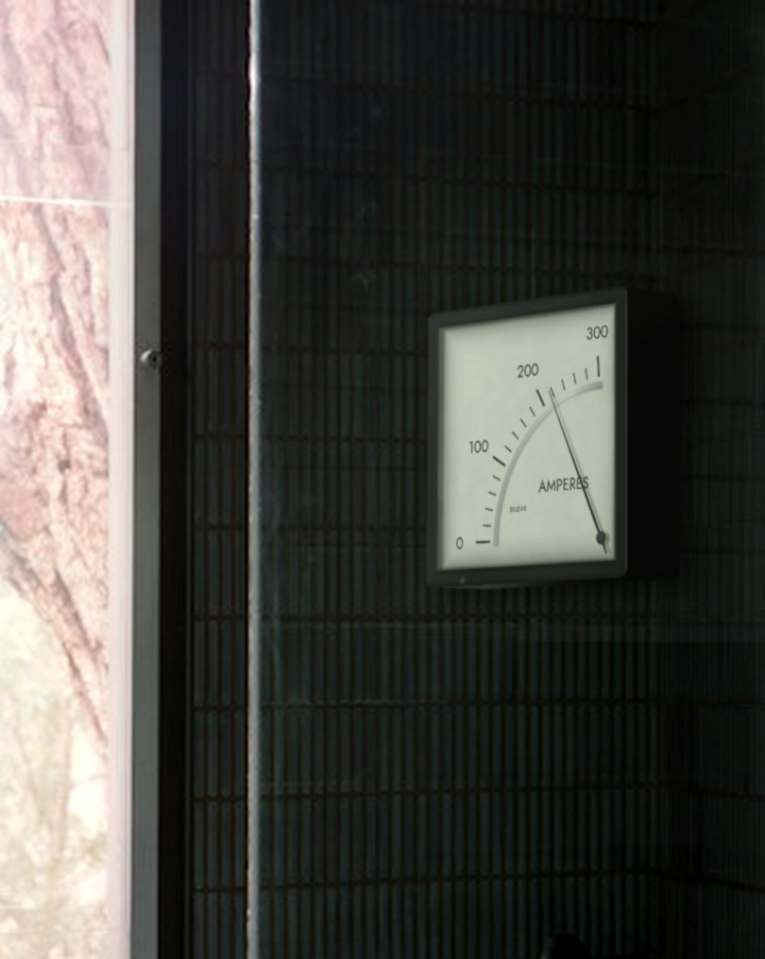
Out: value=220 unit=A
